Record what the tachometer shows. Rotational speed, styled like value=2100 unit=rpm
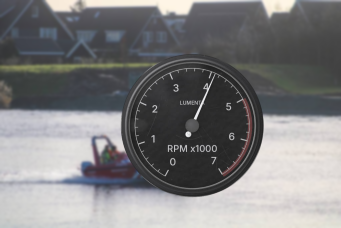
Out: value=4100 unit=rpm
